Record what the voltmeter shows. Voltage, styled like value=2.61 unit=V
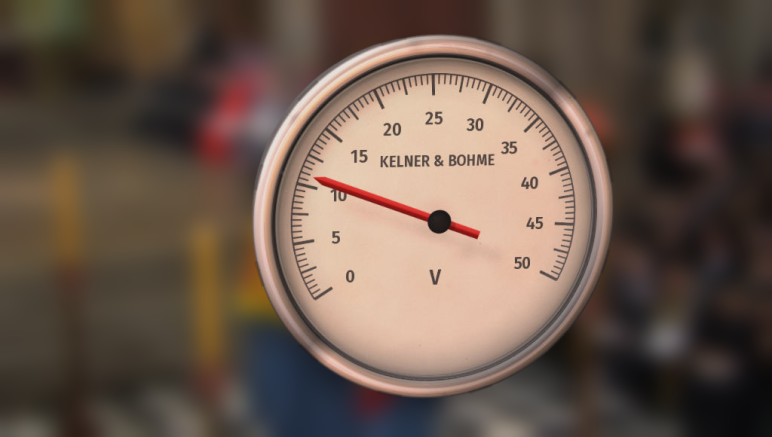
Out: value=11 unit=V
